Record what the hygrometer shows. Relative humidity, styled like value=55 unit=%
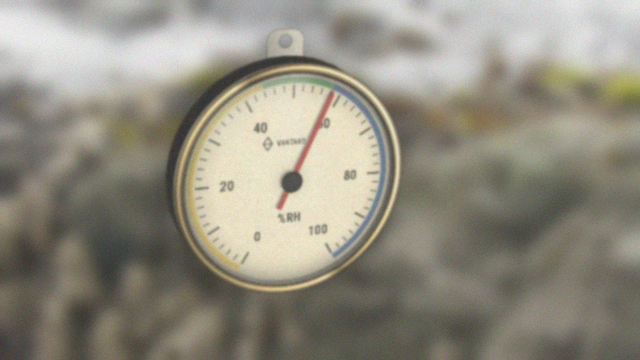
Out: value=58 unit=%
